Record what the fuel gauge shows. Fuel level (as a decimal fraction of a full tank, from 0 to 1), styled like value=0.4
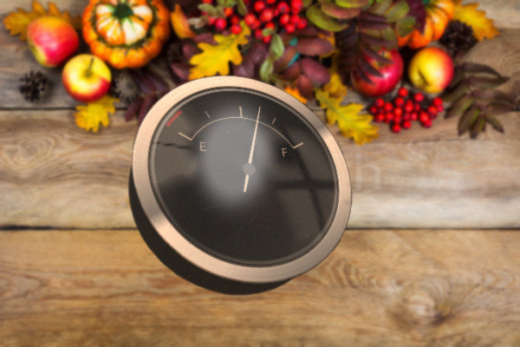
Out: value=0.625
